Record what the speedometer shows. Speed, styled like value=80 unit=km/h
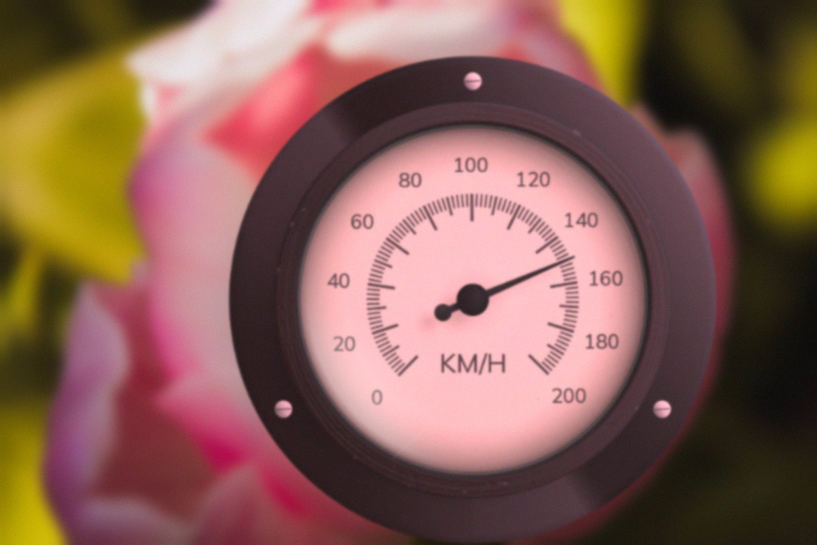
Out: value=150 unit=km/h
